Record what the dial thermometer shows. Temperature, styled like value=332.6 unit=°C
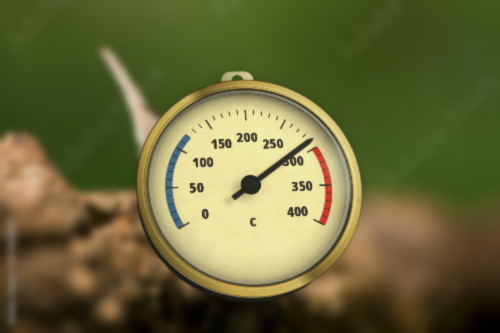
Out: value=290 unit=°C
